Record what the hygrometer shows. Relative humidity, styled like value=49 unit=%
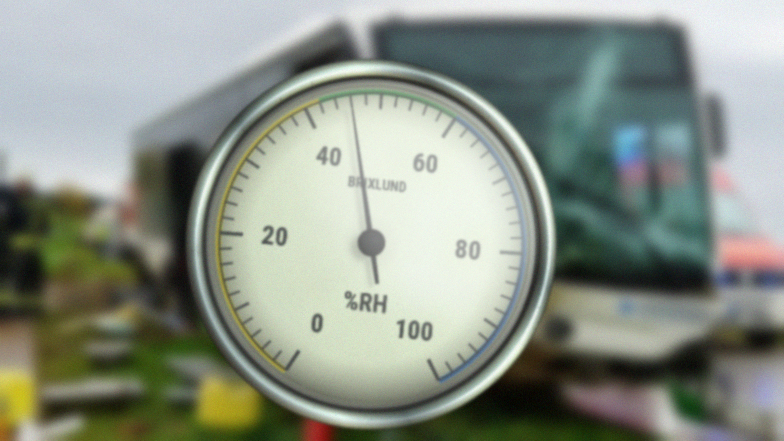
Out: value=46 unit=%
